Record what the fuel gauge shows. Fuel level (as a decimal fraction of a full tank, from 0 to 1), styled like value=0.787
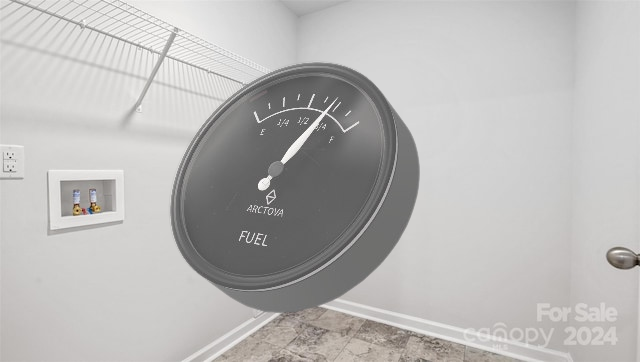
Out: value=0.75
